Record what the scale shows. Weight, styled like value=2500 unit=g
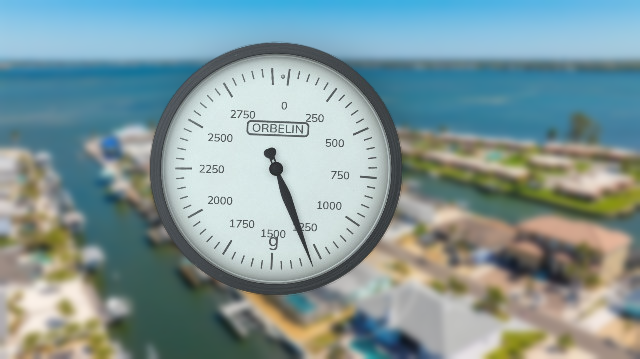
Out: value=1300 unit=g
